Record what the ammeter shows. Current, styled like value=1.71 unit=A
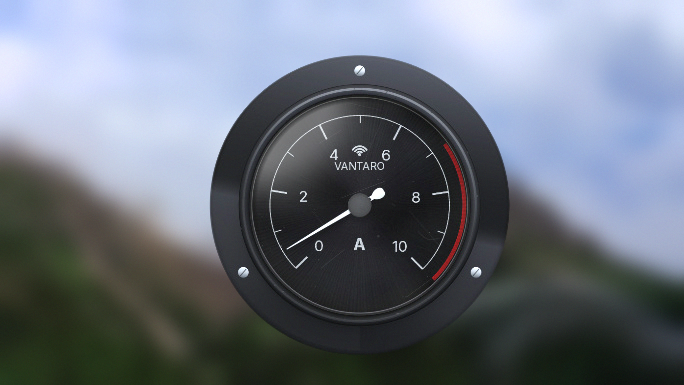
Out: value=0.5 unit=A
